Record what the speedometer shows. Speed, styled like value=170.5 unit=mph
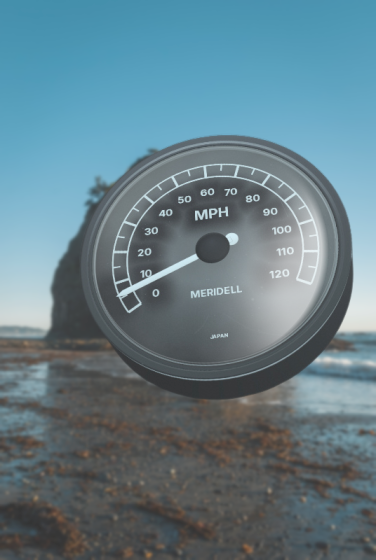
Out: value=5 unit=mph
